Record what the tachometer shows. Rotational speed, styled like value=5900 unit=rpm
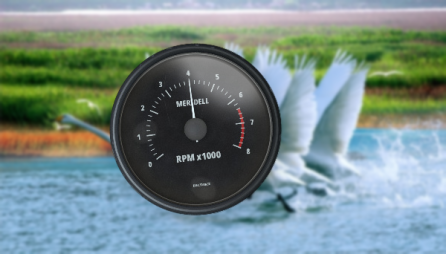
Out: value=4000 unit=rpm
